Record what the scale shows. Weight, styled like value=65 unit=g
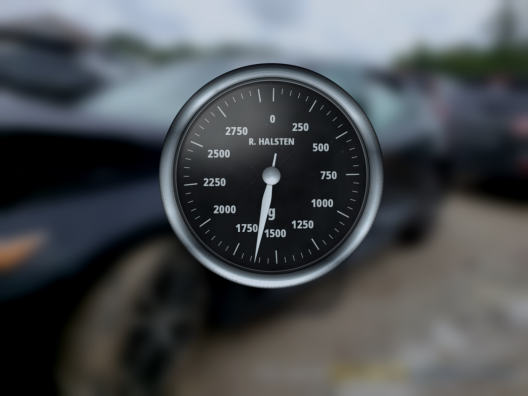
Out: value=1625 unit=g
